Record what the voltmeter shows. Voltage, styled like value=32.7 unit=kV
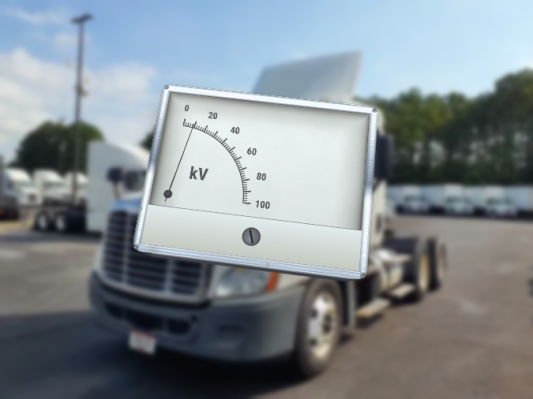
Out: value=10 unit=kV
